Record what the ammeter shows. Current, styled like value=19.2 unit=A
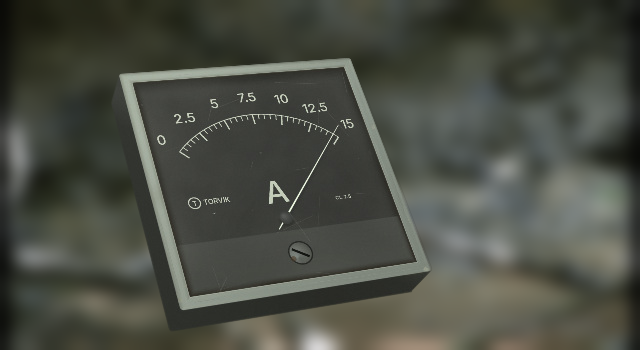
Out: value=14.5 unit=A
